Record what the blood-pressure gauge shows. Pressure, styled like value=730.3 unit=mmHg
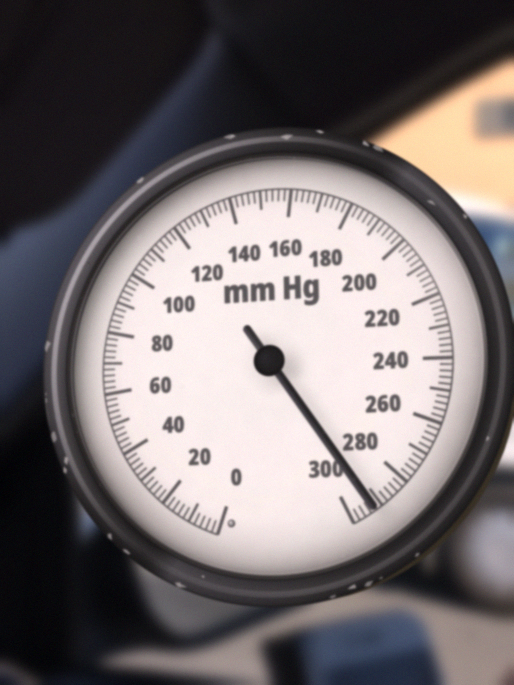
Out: value=292 unit=mmHg
